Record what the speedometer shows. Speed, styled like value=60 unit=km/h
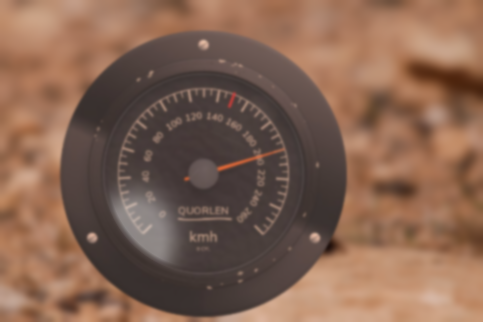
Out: value=200 unit=km/h
